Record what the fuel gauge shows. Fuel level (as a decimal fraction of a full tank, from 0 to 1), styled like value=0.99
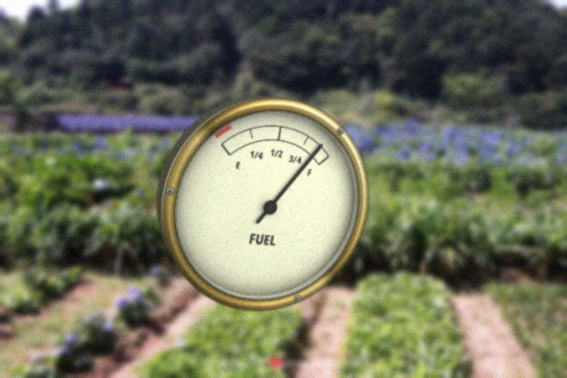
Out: value=0.875
